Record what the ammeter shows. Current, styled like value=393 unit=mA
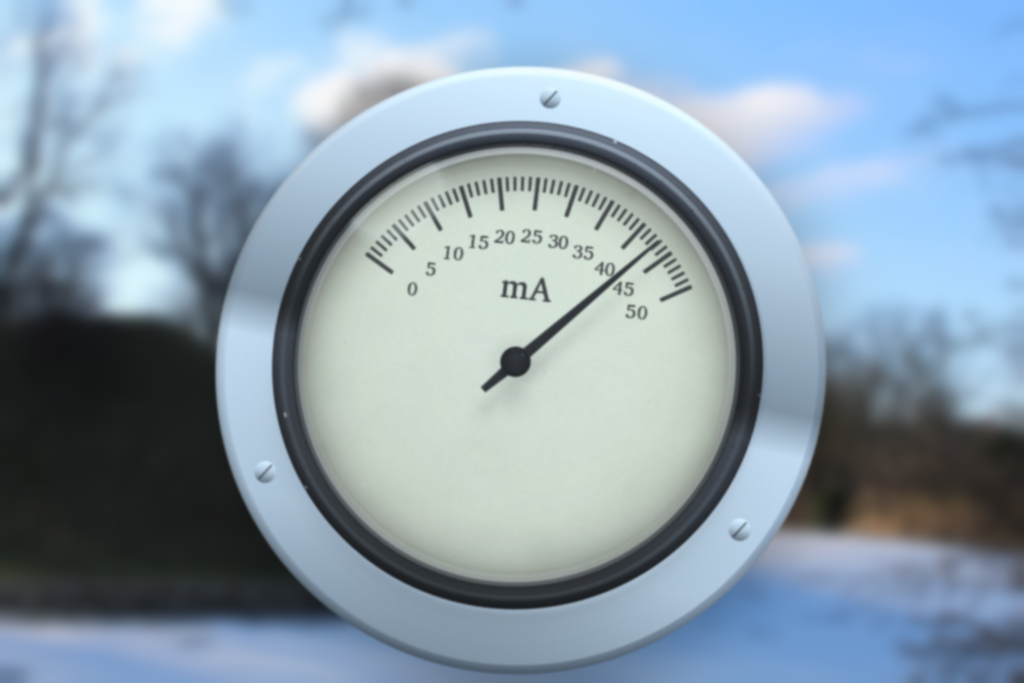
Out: value=43 unit=mA
